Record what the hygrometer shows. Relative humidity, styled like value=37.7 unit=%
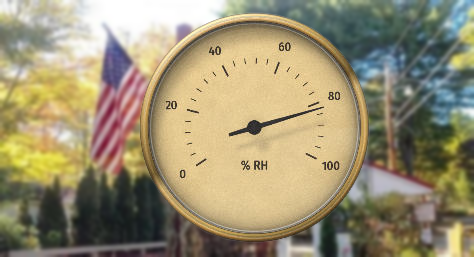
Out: value=82 unit=%
